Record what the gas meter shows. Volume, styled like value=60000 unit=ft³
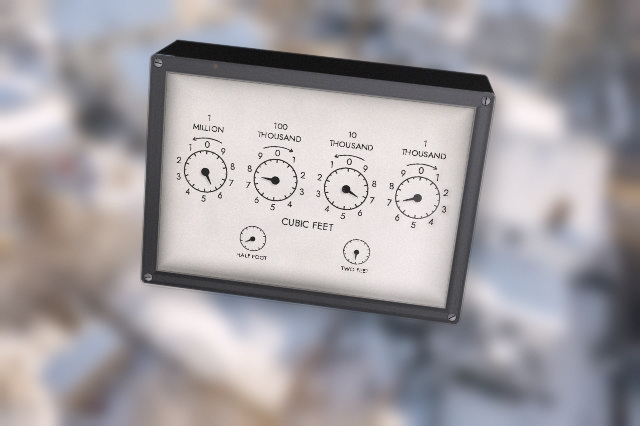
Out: value=576700 unit=ft³
